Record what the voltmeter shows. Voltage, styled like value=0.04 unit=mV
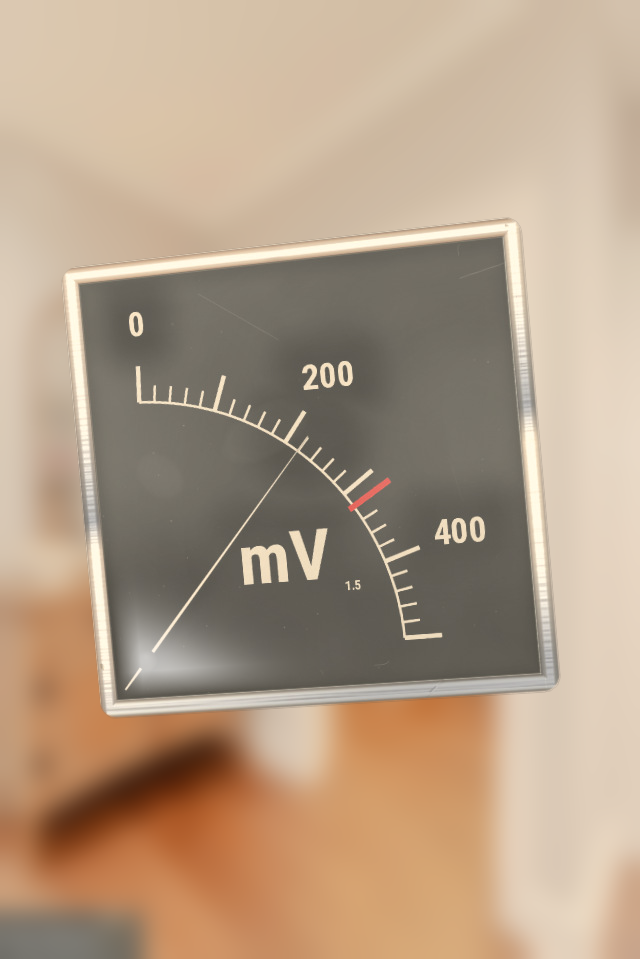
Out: value=220 unit=mV
